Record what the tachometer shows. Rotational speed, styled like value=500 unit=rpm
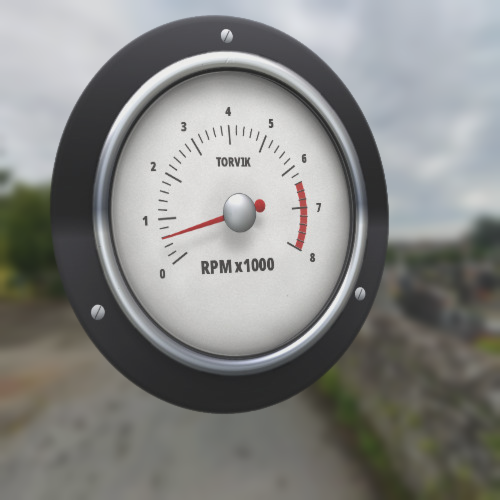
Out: value=600 unit=rpm
